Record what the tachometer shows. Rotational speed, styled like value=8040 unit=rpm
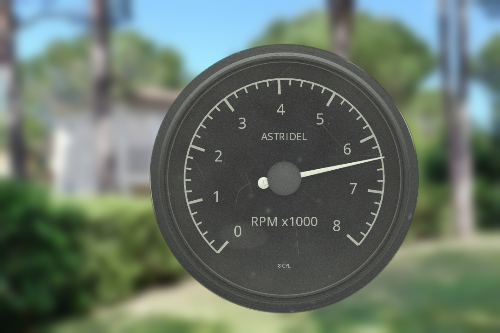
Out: value=6400 unit=rpm
